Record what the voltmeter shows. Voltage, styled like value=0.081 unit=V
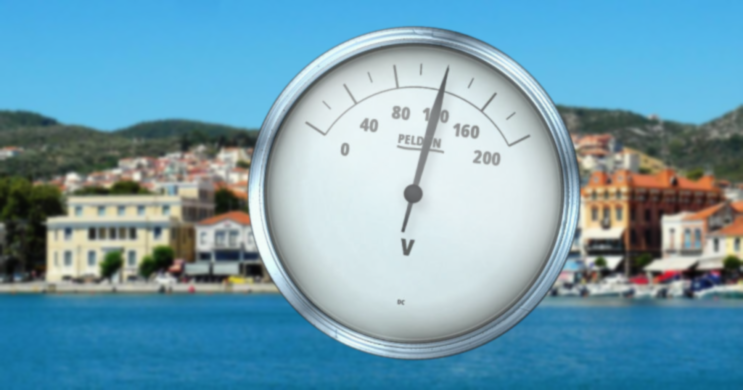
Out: value=120 unit=V
